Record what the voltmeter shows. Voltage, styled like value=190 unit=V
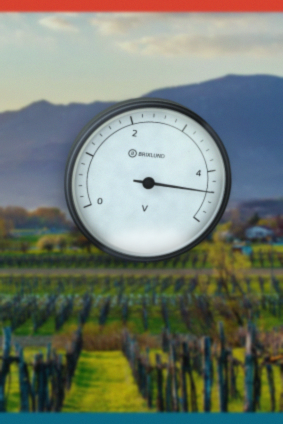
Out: value=4.4 unit=V
